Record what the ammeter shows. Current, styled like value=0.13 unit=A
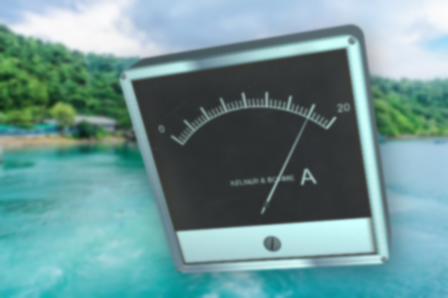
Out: value=17.5 unit=A
